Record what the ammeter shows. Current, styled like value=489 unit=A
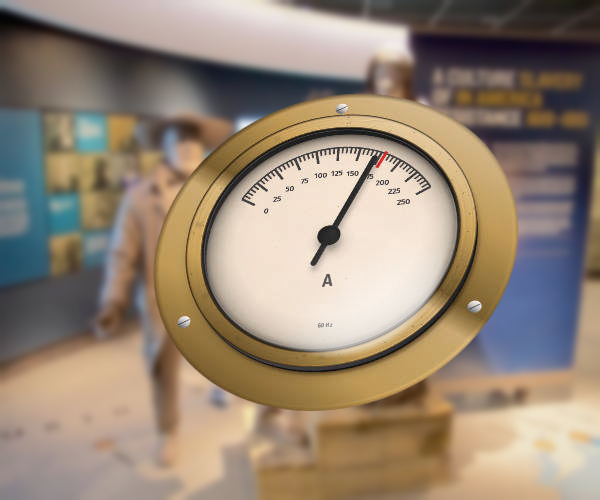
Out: value=175 unit=A
